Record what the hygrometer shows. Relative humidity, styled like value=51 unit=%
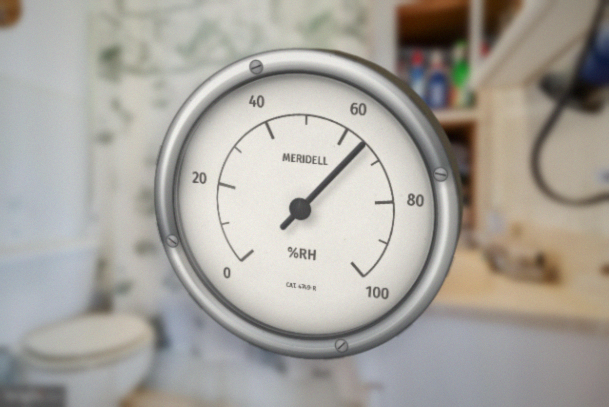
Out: value=65 unit=%
